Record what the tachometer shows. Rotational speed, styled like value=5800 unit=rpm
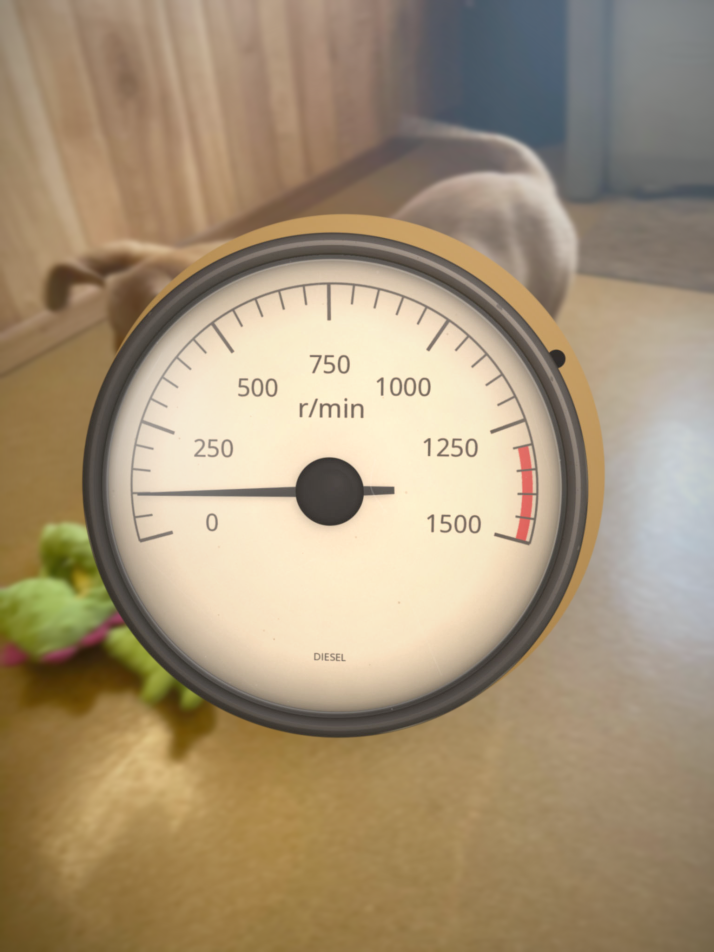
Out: value=100 unit=rpm
